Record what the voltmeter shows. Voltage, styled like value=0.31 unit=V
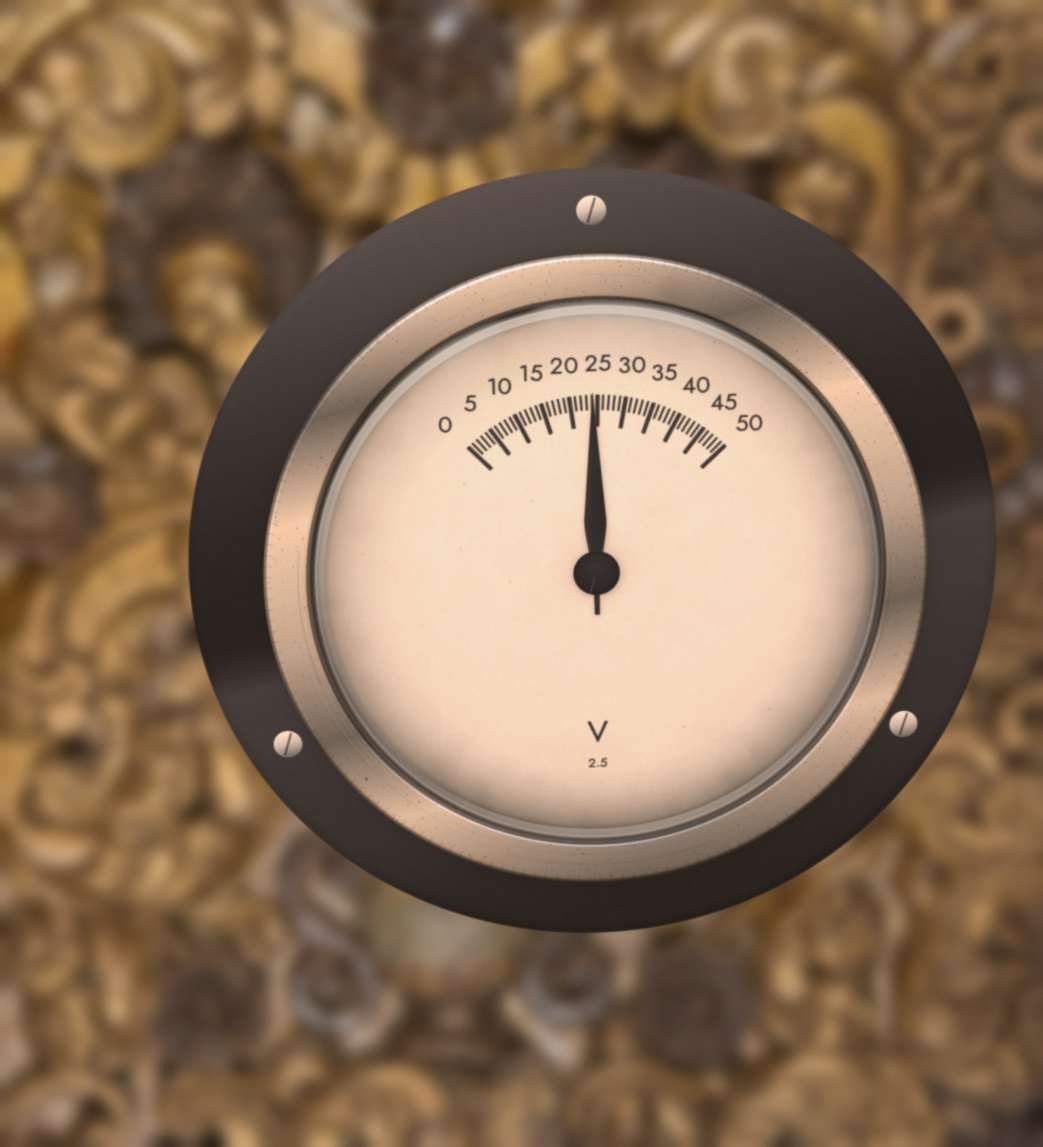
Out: value=24 unit=V
